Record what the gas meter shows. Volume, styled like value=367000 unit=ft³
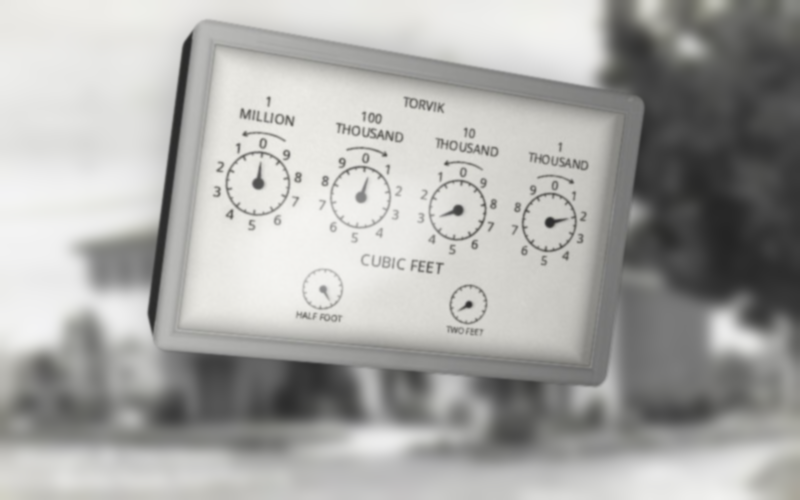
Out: value=3200 unit=ft³
